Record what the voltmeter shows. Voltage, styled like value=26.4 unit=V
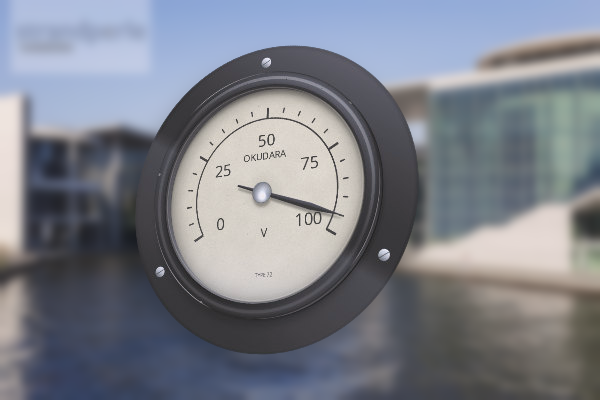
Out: value=95 unit=V
